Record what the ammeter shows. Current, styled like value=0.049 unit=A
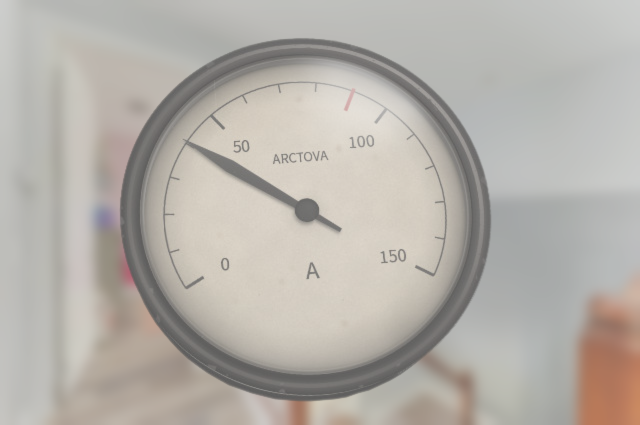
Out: value=40 unit=A
